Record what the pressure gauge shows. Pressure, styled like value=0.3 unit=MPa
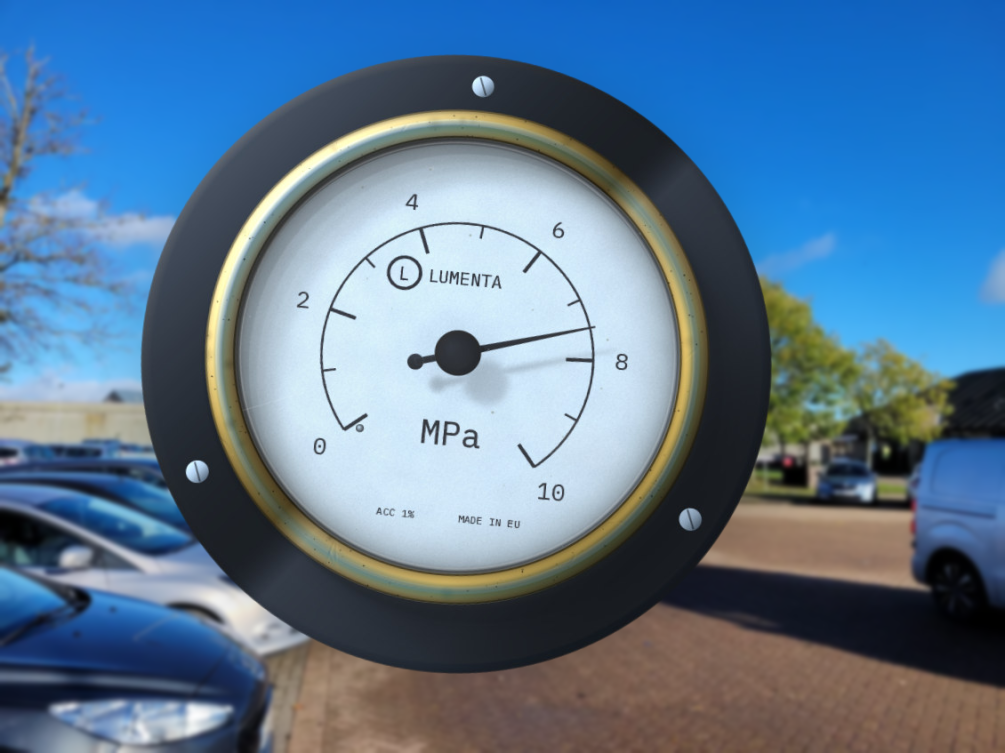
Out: value=7.5 unit=MPa
